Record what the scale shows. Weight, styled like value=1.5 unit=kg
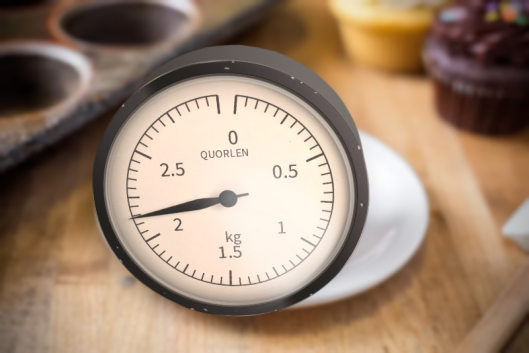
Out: value=2.15 unit=kg
